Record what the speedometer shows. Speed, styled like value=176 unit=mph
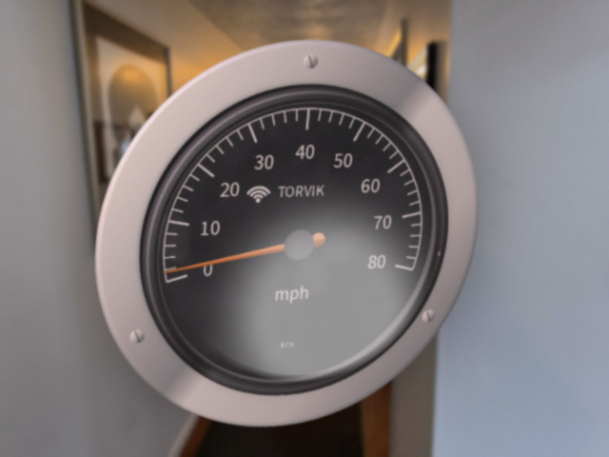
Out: value=2 unit=mph
